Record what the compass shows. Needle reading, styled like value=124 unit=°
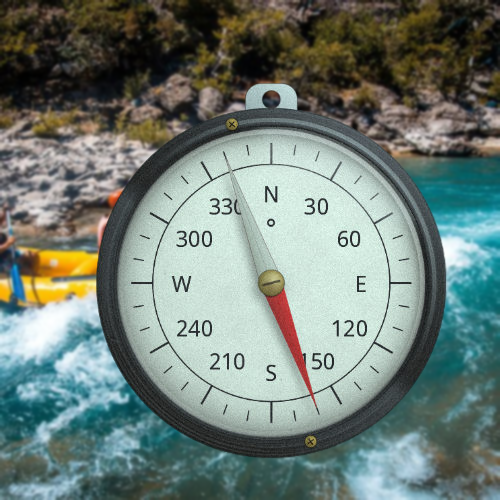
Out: value=160 unit=°
